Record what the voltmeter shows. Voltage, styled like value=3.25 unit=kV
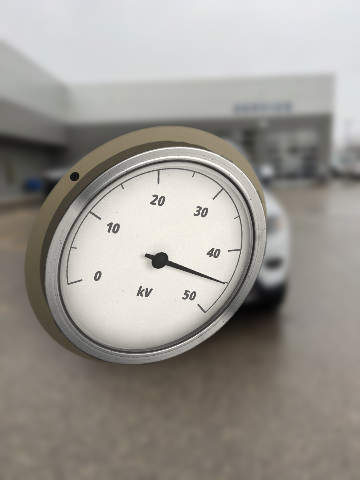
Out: value=45 unit=kV
